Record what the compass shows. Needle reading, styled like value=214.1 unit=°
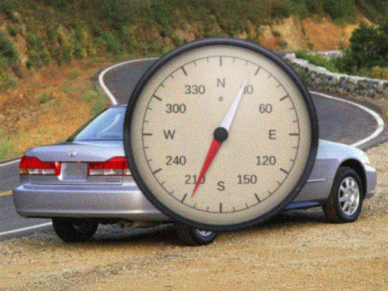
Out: value=205 unit=°
